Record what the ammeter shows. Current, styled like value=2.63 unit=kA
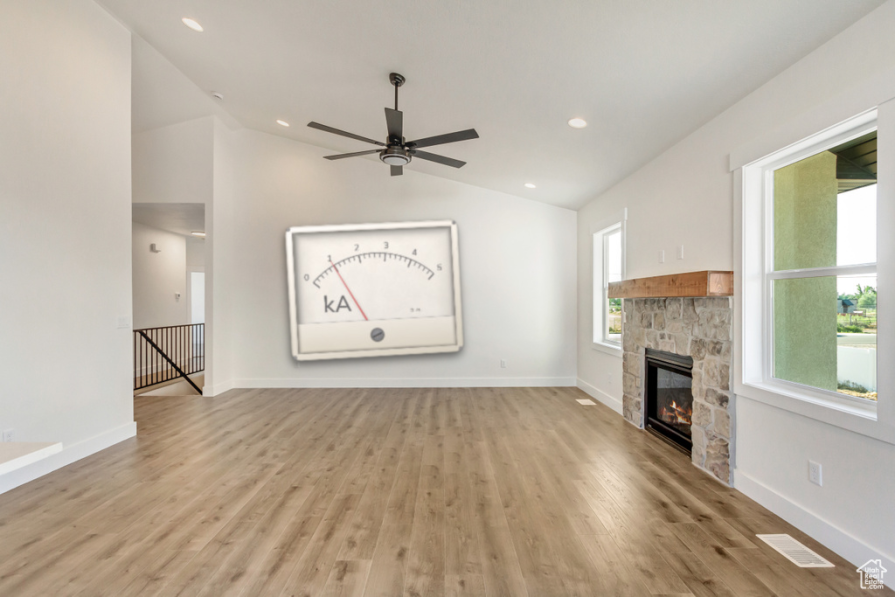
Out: value=1 unit=kA
